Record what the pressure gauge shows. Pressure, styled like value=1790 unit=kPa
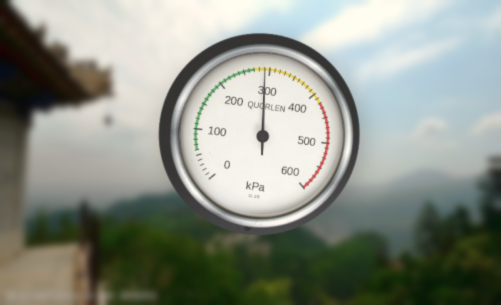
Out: value=290 unit=kPa
